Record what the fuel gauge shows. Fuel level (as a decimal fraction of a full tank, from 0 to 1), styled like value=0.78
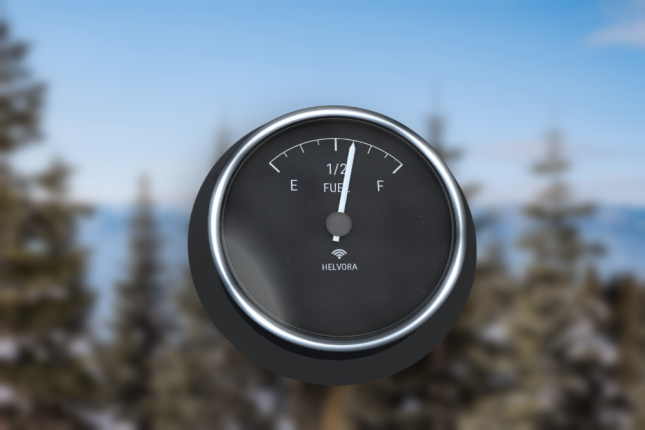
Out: value=0.625
